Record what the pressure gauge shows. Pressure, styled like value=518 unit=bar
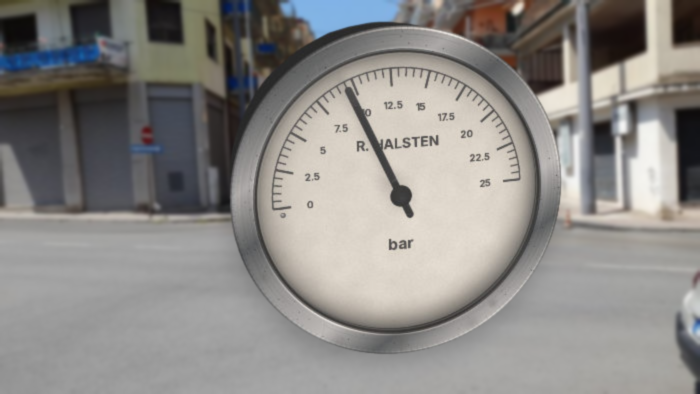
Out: value=9.5 unit=bar
